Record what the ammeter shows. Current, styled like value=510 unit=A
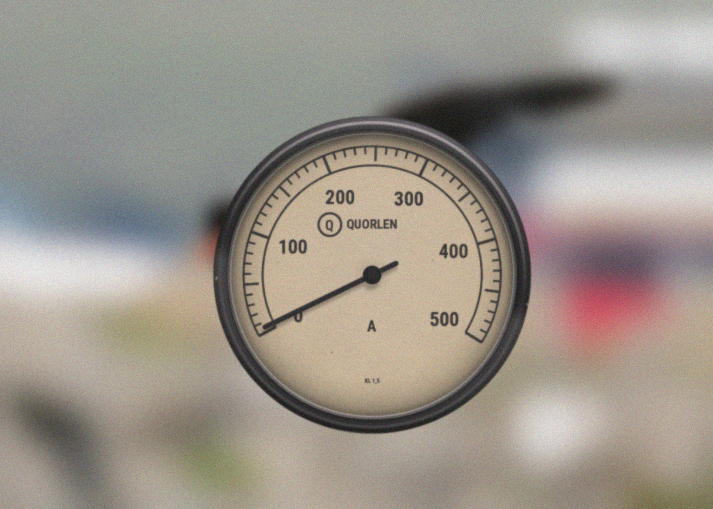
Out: value=5 unit=A
